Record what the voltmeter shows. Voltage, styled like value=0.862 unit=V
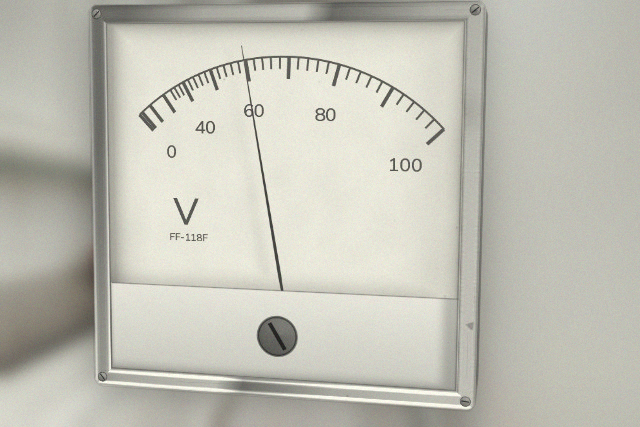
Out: value=60 unit=V
